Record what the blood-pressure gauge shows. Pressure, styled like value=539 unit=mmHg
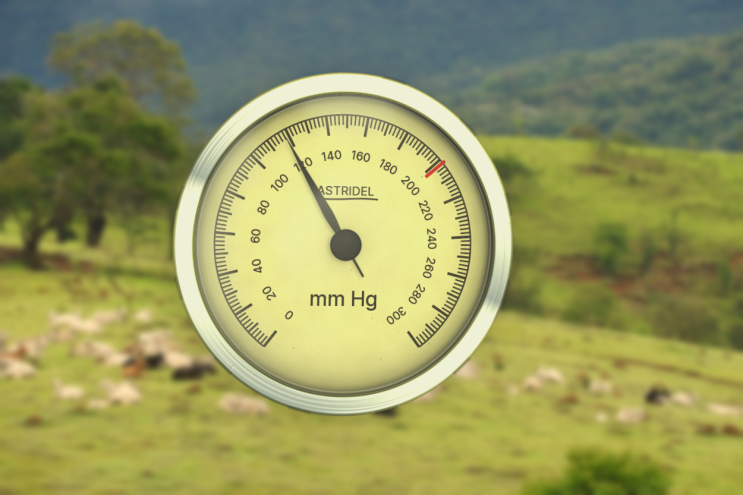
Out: value=118 unit=mmHg
